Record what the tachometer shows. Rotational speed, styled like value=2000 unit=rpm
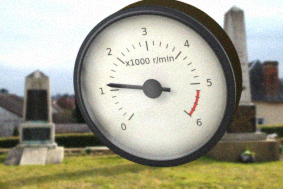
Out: value=1200 unit=rpm
